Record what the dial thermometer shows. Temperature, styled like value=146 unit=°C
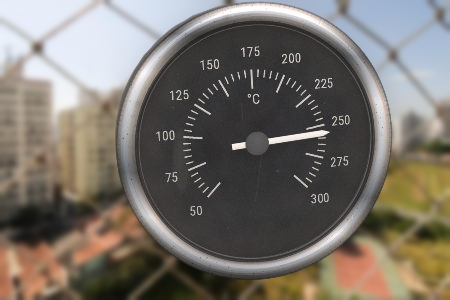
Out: value=255 unit=°C
